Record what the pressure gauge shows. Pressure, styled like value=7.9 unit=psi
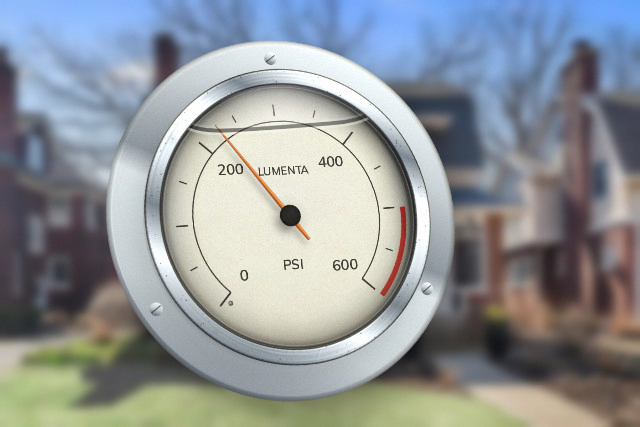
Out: value=225 unit=psi
